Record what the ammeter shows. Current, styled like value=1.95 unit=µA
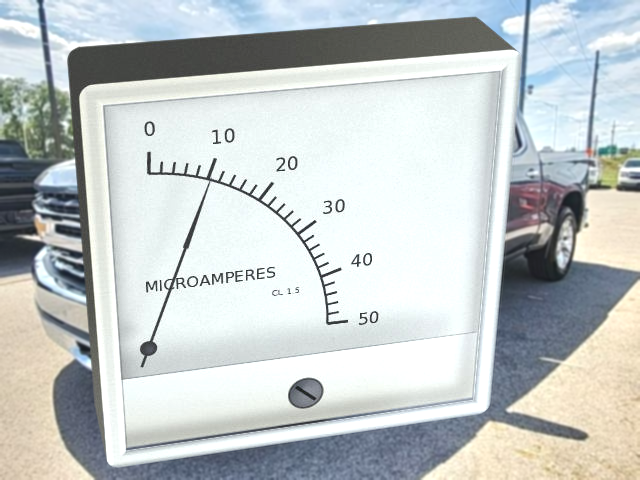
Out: value=10 unit=µA
